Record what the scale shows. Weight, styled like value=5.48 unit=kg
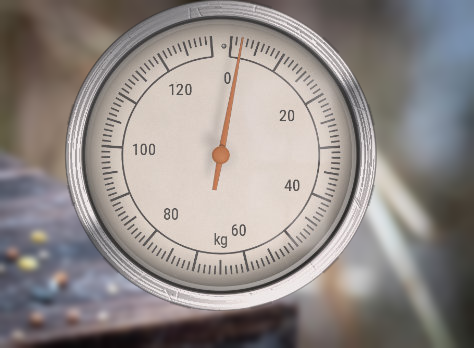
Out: value=2 unit=kg
